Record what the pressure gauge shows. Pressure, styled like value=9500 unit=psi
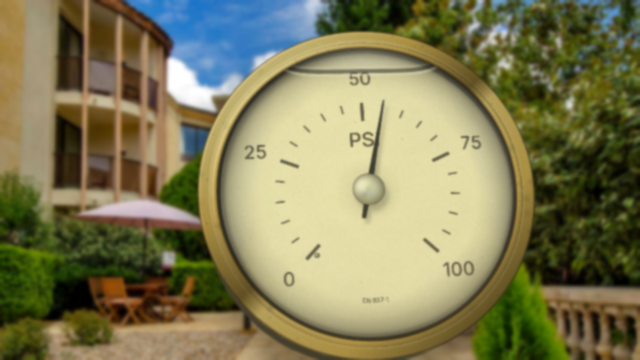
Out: value=55 unit=psi
